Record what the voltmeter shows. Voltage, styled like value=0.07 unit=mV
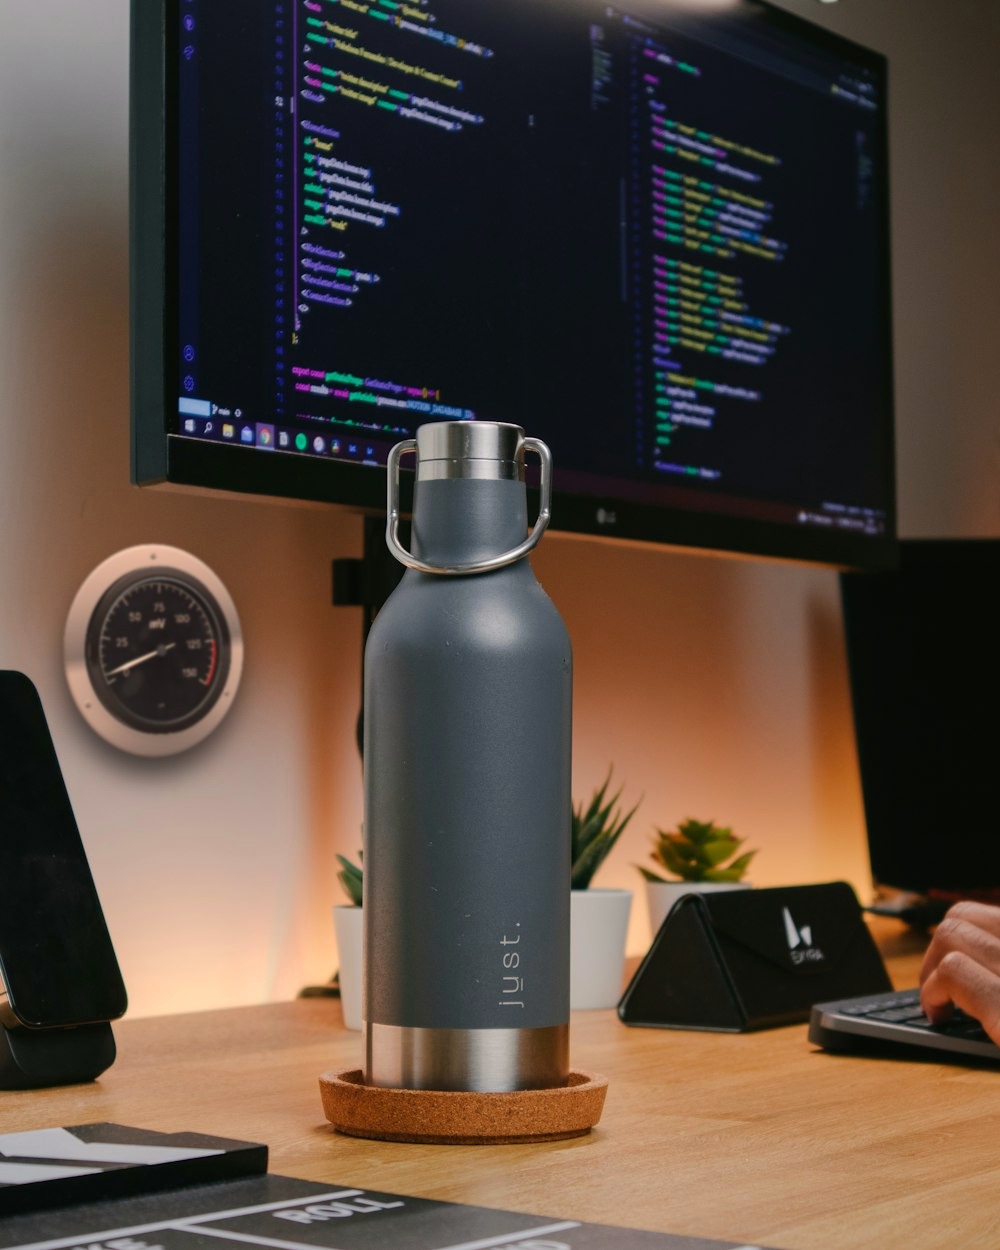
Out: value=5 unit=mV
